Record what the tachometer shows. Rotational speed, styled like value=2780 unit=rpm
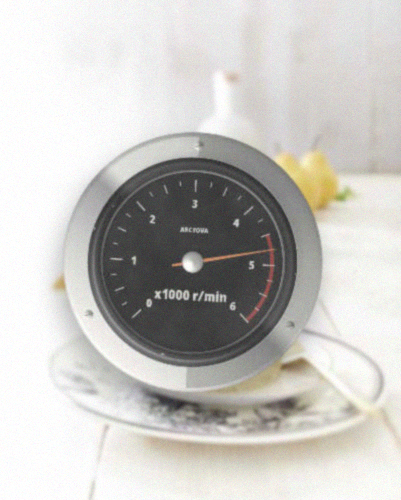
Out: value=4750 unit=rpm
